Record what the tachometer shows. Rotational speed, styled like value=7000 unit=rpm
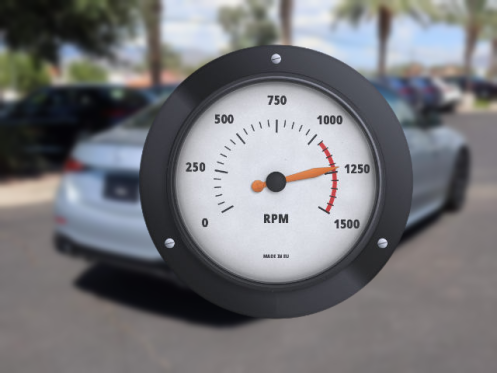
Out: value=1225 unit=rpm
